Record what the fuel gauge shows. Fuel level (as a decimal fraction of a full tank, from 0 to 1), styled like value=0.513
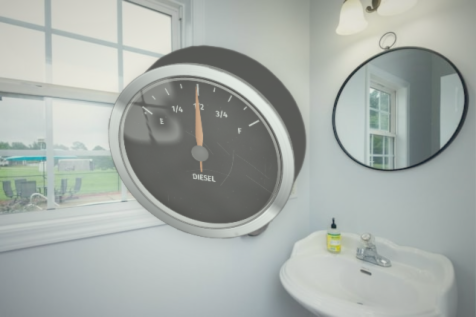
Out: value=0.5
